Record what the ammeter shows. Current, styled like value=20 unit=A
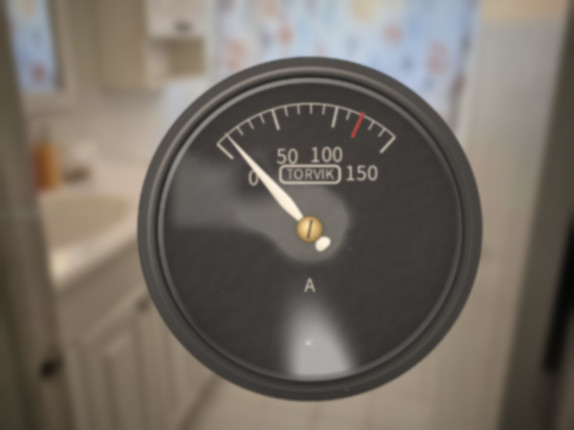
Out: value=10 unit=A
